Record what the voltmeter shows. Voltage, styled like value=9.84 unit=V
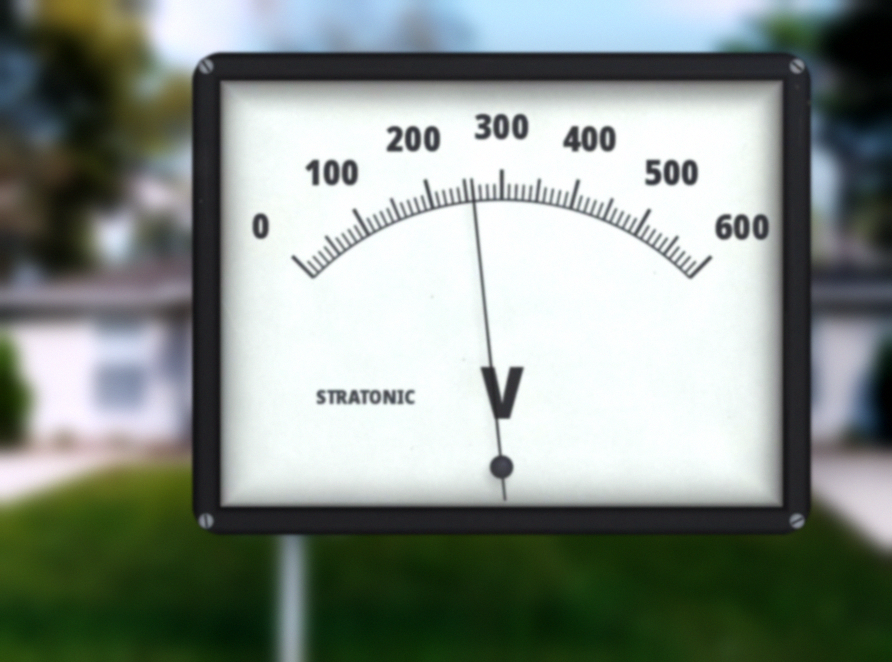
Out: value=260 unit=V
